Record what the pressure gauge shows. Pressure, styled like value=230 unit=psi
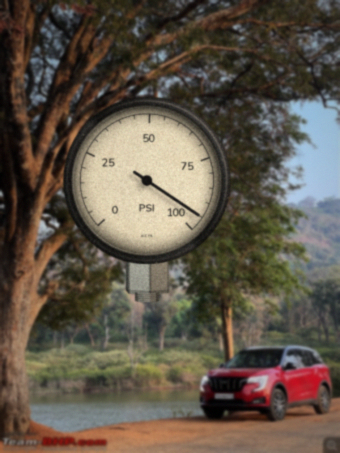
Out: value=95 unit=psi
